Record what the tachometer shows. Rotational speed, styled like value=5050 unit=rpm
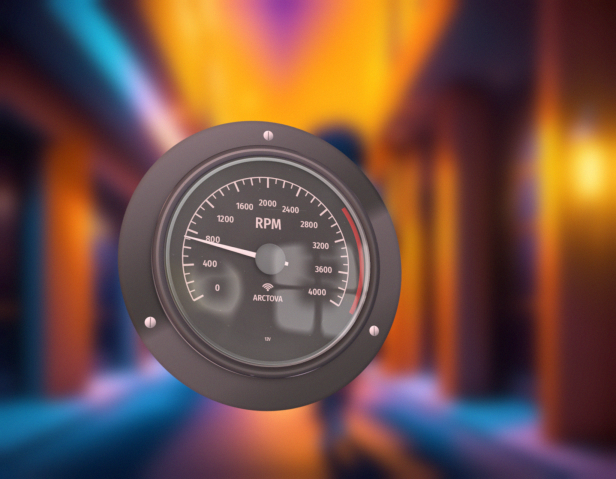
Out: value=700 unit=rpm
